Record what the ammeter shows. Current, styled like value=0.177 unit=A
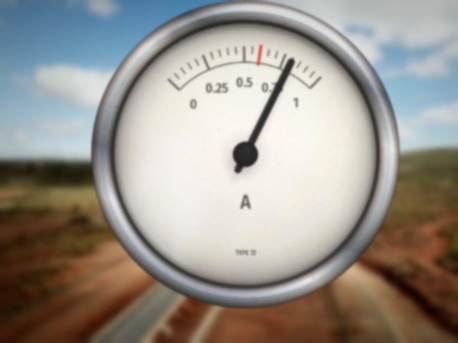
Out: value=0.8 unit=A
